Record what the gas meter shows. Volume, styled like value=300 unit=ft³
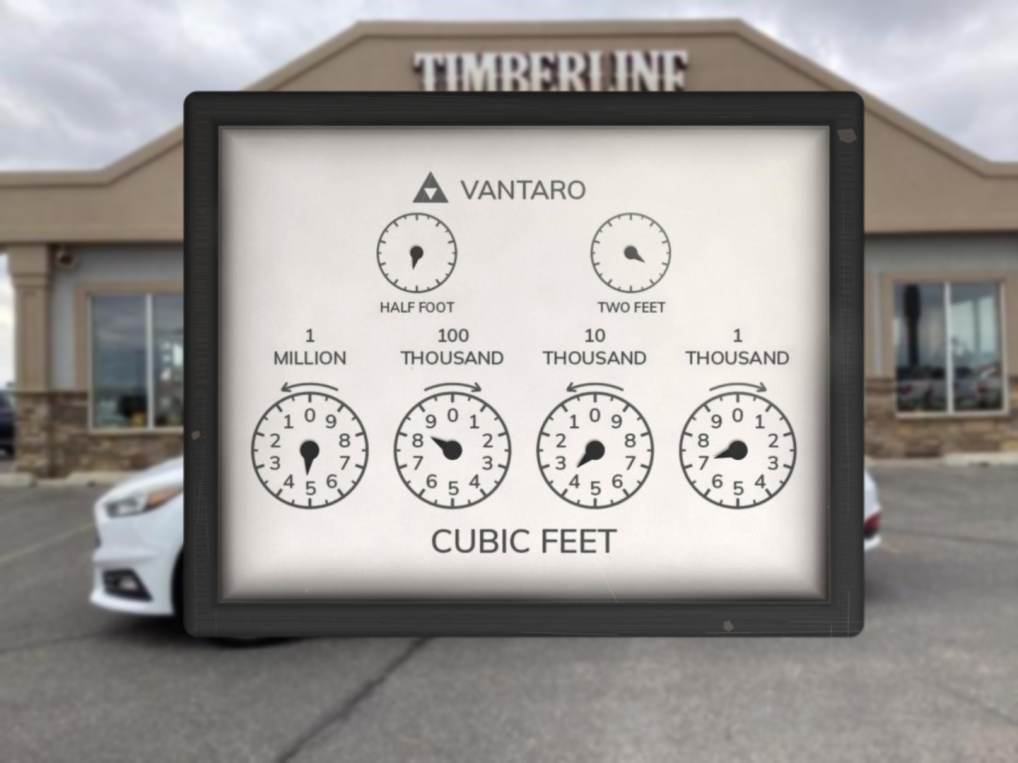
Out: value=483700 unit=ft³
